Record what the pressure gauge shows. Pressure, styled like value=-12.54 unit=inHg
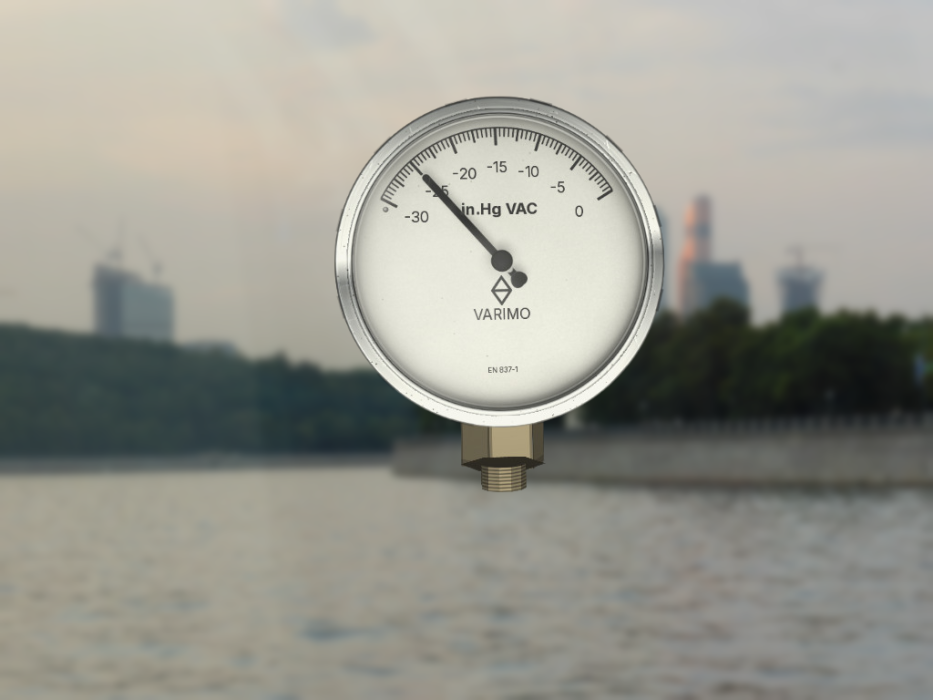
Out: value=-25 unit=inHg
